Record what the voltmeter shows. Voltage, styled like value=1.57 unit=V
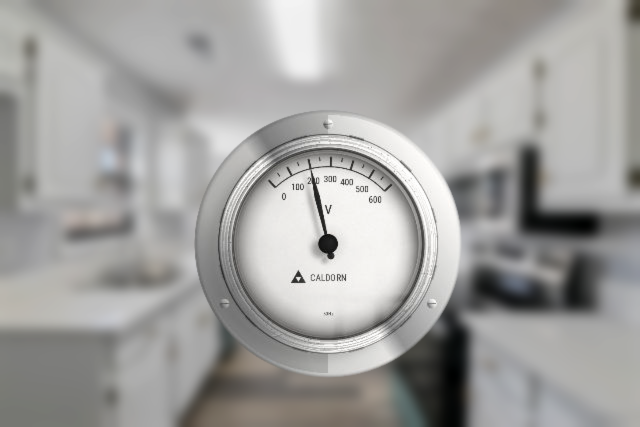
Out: value=200 unit=V
